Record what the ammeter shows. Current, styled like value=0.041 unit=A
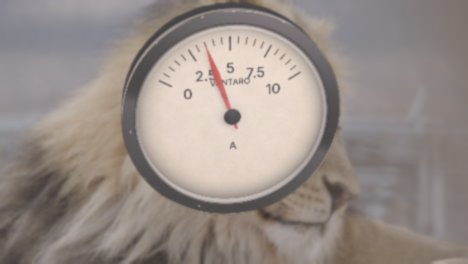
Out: value=3.5 unit=A
